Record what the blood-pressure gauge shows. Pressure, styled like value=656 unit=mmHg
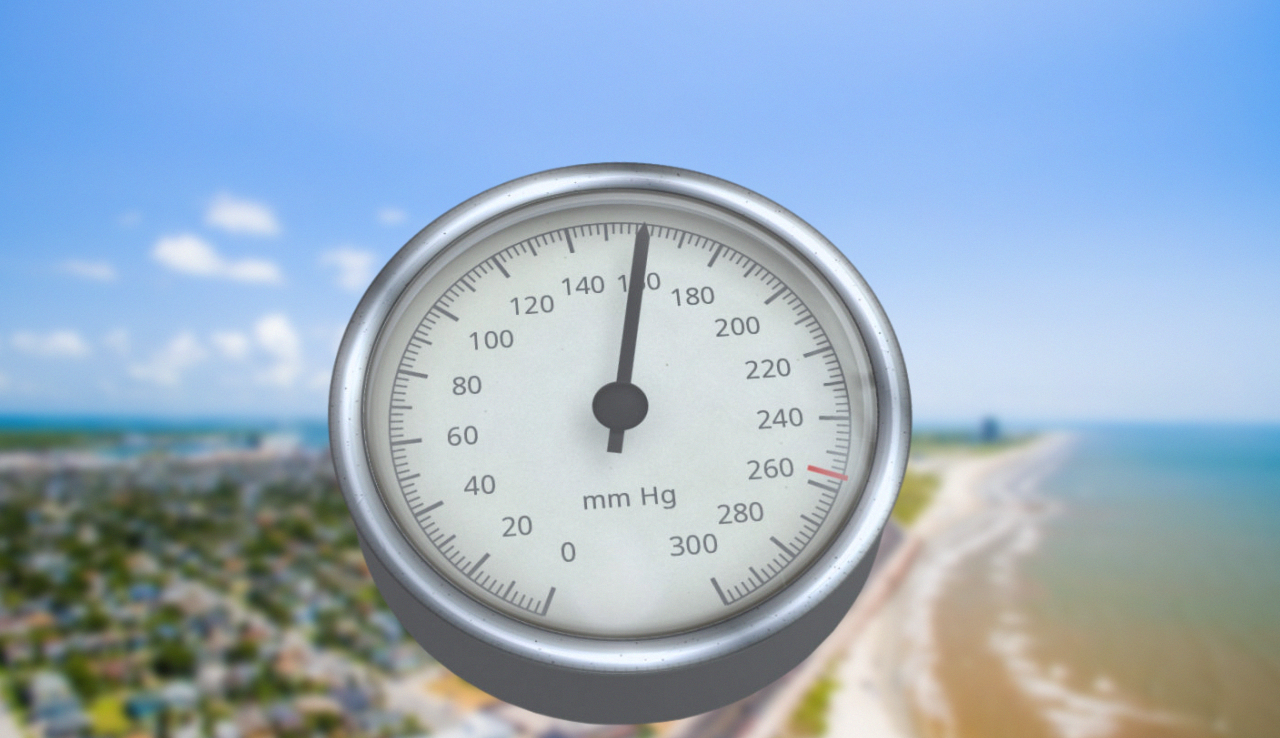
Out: value=160 unit=mmHg
